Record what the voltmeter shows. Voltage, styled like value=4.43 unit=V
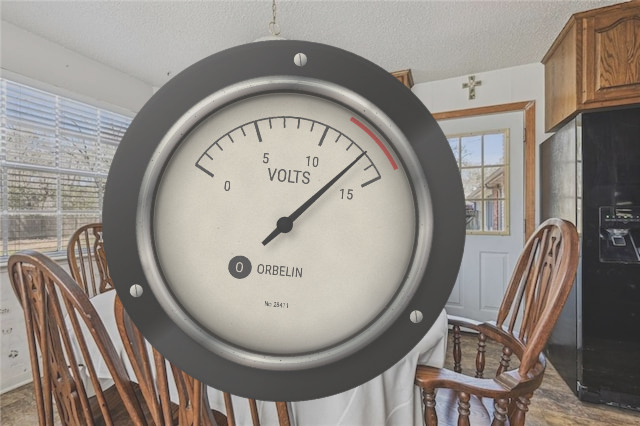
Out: value=13 unit=V
